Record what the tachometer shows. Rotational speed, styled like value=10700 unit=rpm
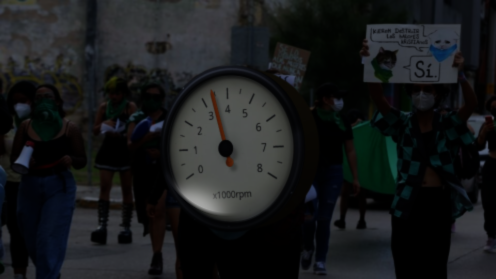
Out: value=3500 unit=rpm
